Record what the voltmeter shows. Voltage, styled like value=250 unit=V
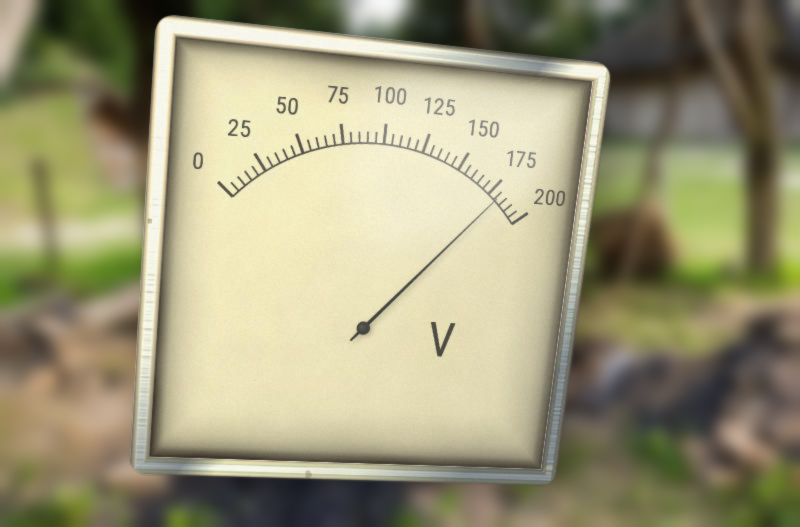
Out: value=180 unit=V
